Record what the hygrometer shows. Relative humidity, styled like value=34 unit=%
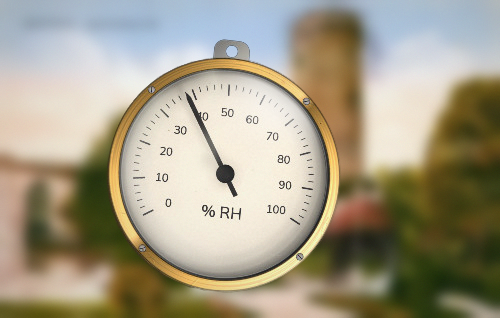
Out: value=38 unit=%
